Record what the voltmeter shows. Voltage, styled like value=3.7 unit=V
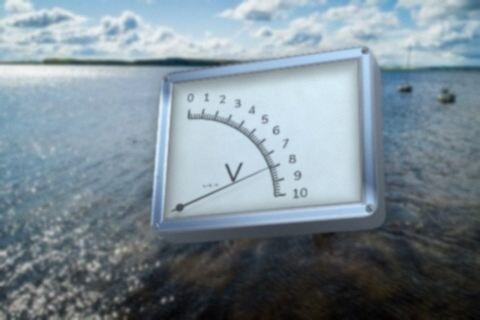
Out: value=8 unit=V
